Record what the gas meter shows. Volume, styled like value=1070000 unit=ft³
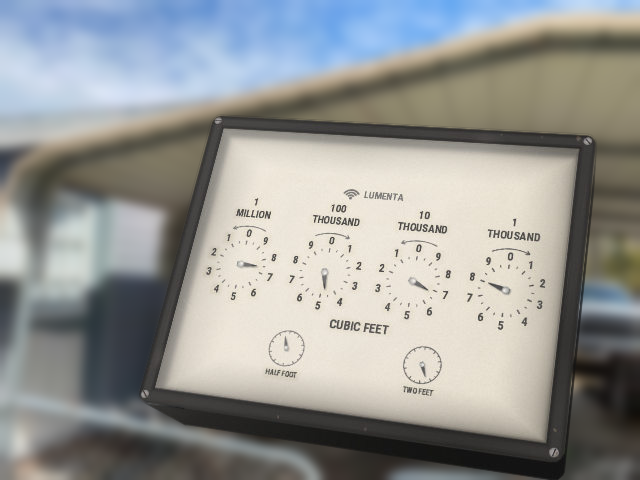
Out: value=746800 unit=ft³
